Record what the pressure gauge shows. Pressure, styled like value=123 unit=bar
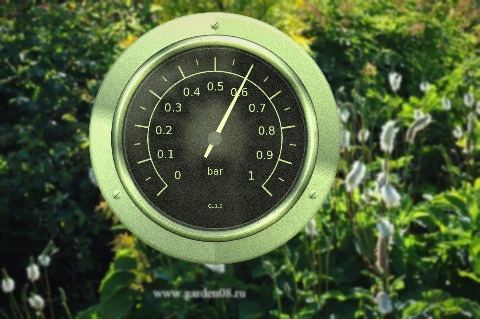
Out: value=0.6 unit=bar
